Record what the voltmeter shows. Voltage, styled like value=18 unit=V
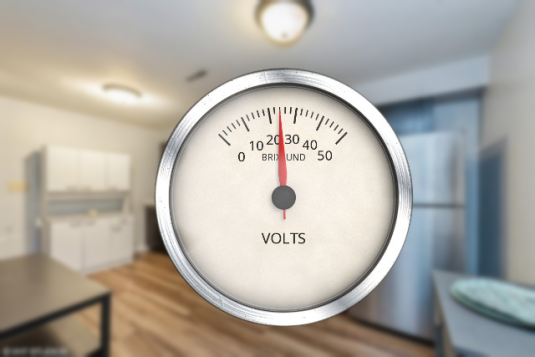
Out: value=24 unit=V
